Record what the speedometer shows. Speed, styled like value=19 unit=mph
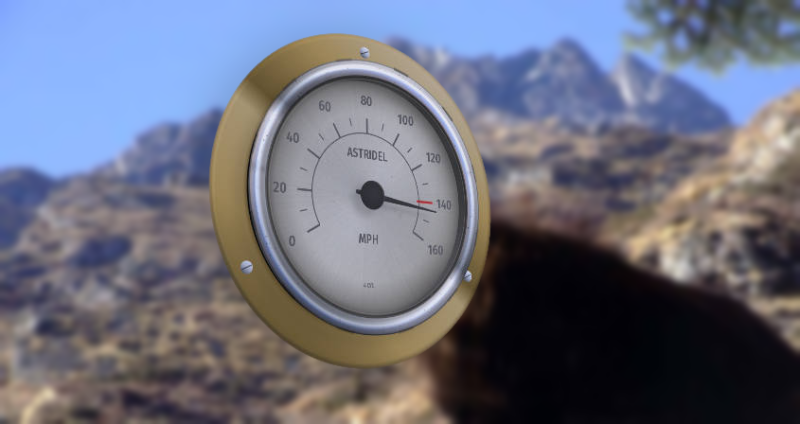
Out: value=145 unit=mph
